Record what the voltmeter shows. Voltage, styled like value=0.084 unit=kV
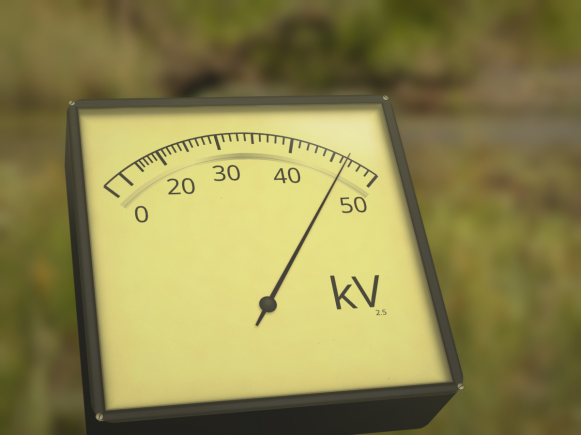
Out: value=46.5 unit=kV
